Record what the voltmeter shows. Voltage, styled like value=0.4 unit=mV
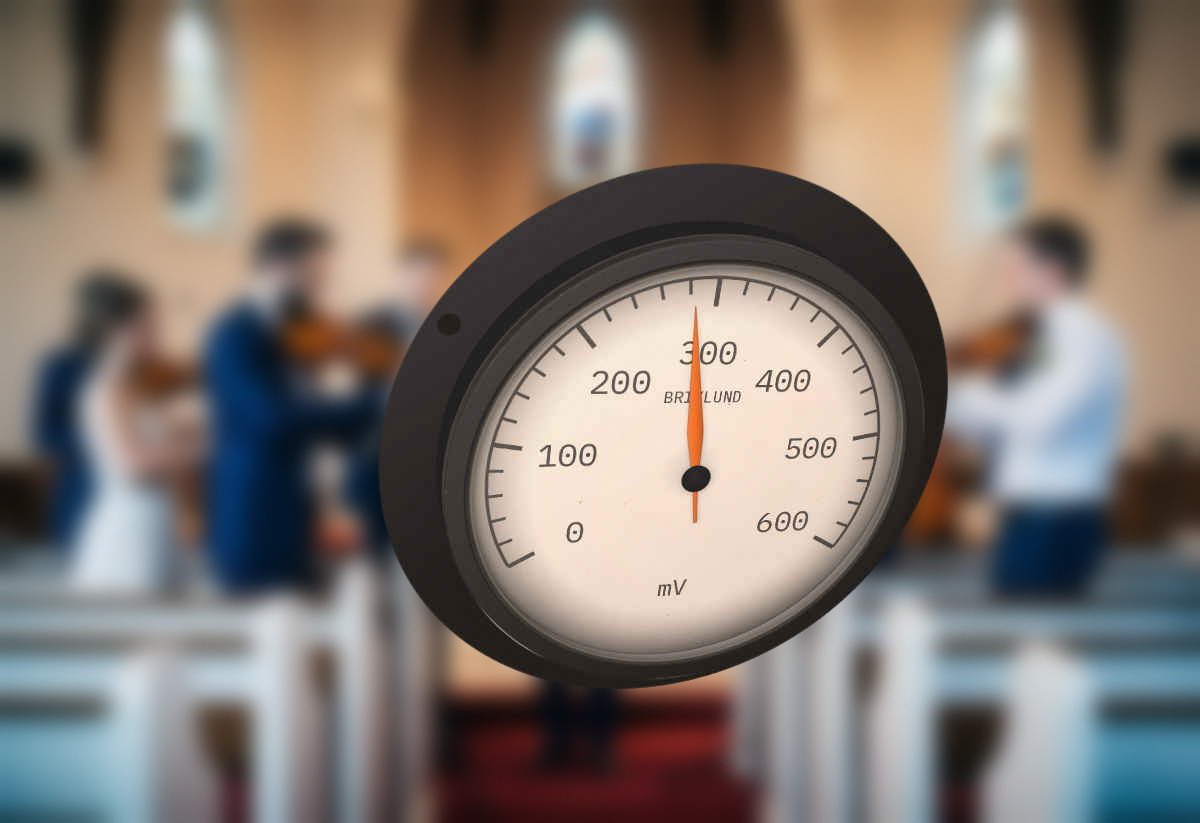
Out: value=280 unit=mV
